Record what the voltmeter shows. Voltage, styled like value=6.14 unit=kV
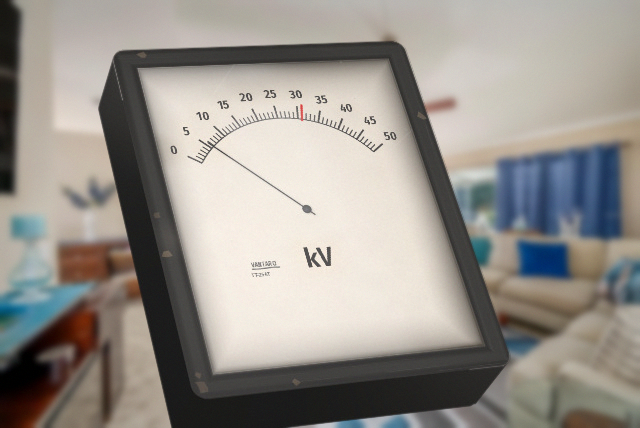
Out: value=5 unit=kV
